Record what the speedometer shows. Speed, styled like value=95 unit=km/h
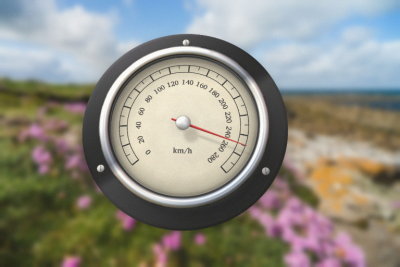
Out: value=250 unit=km/h
